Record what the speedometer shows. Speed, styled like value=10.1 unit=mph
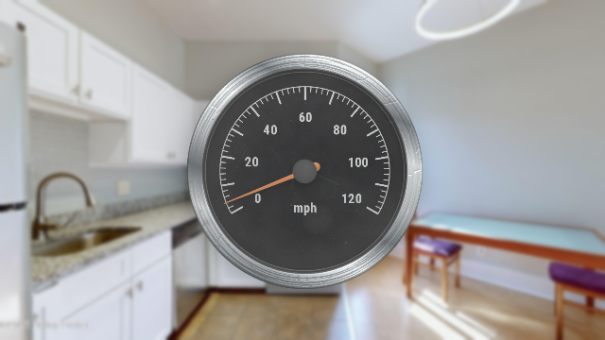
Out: value=4 unit=mph
